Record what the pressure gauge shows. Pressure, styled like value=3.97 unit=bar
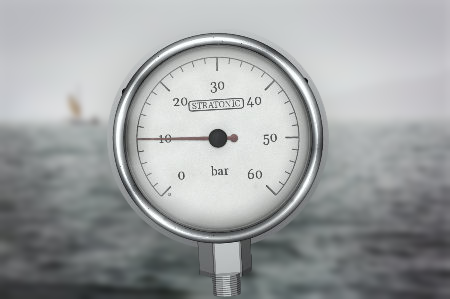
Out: value=10 unit=bar
